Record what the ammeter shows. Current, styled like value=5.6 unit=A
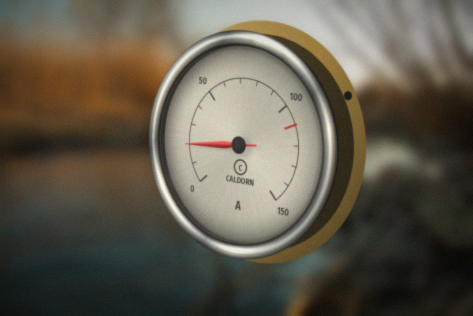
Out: value=20 unit=A
